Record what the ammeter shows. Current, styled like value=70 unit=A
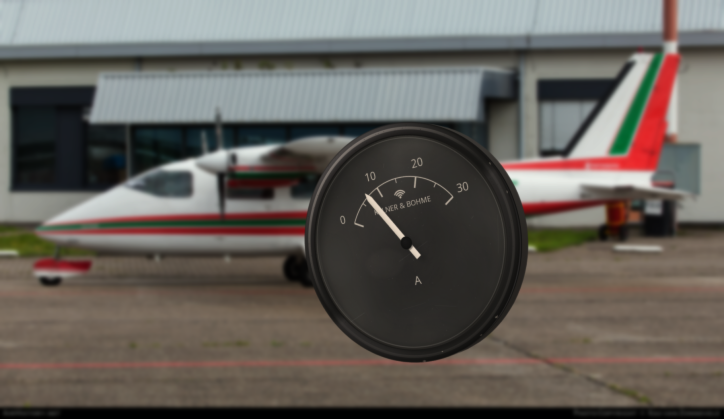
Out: value=7.5 unit=A
